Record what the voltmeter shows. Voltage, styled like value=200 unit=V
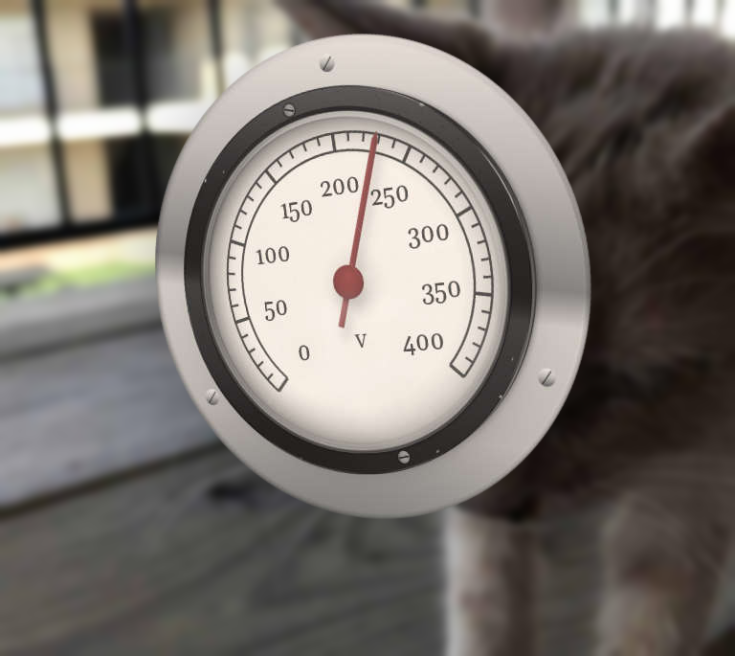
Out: value=230 unit=V
